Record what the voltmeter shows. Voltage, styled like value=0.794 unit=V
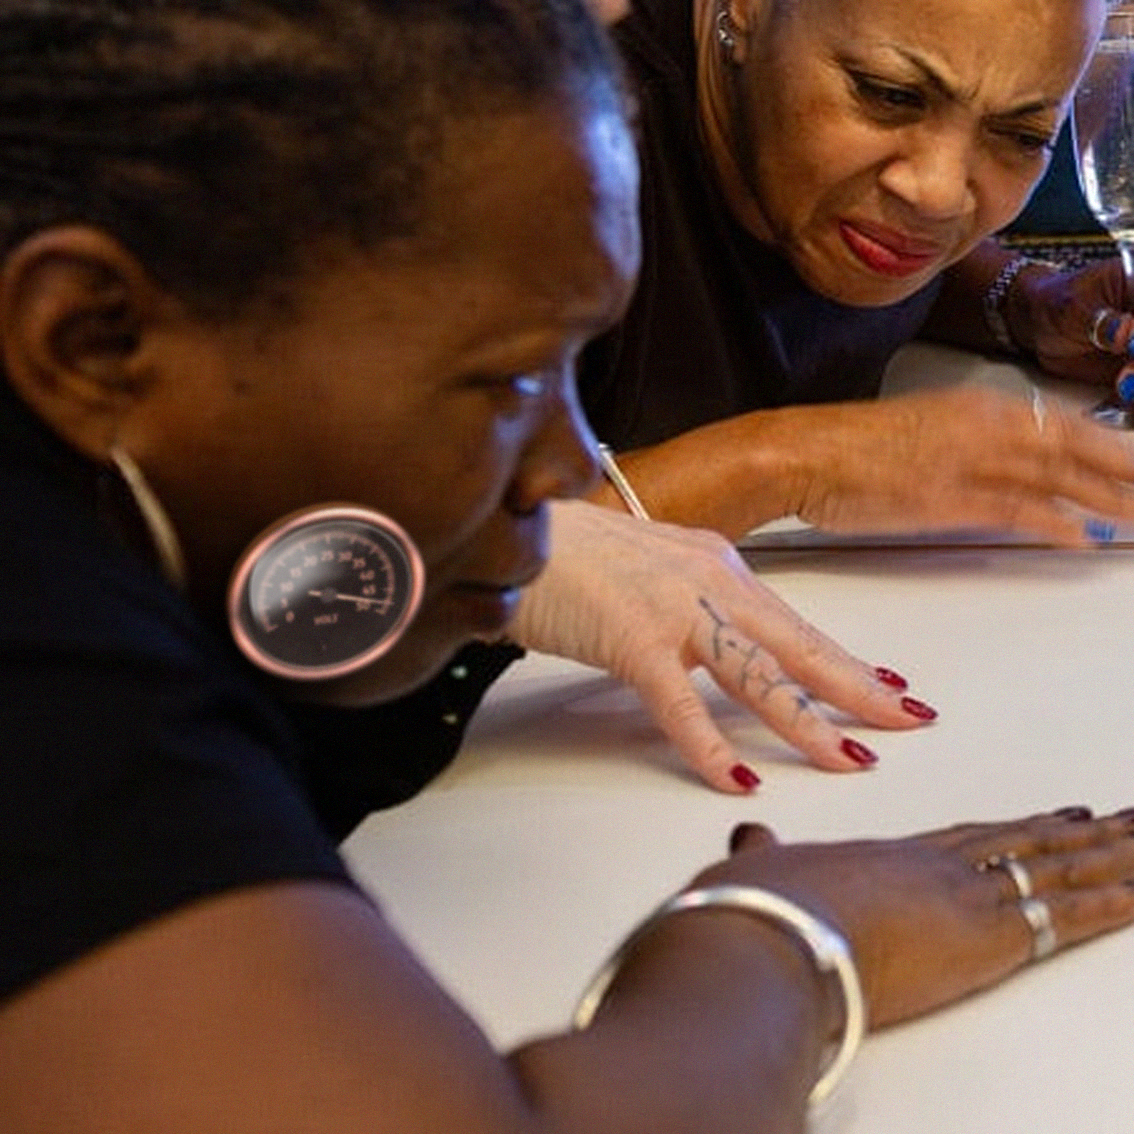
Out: value=47.5 unit=V
